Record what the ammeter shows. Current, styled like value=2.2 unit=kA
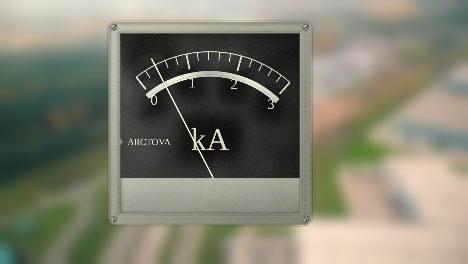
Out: value=0.4 unit=kA
